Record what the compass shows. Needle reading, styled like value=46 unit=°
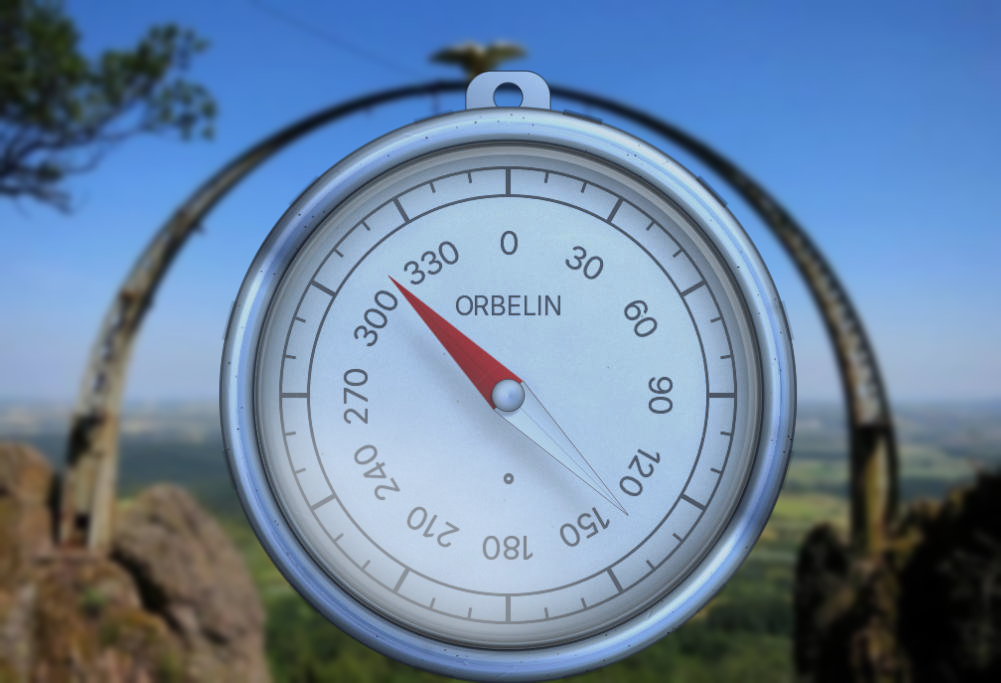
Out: value=315 unit=°
